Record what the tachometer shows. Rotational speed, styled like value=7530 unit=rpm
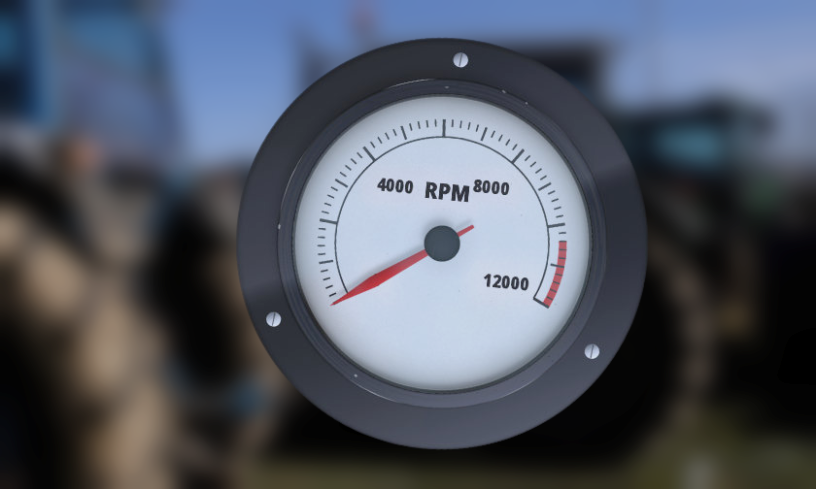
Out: value=0 unit=rpm
